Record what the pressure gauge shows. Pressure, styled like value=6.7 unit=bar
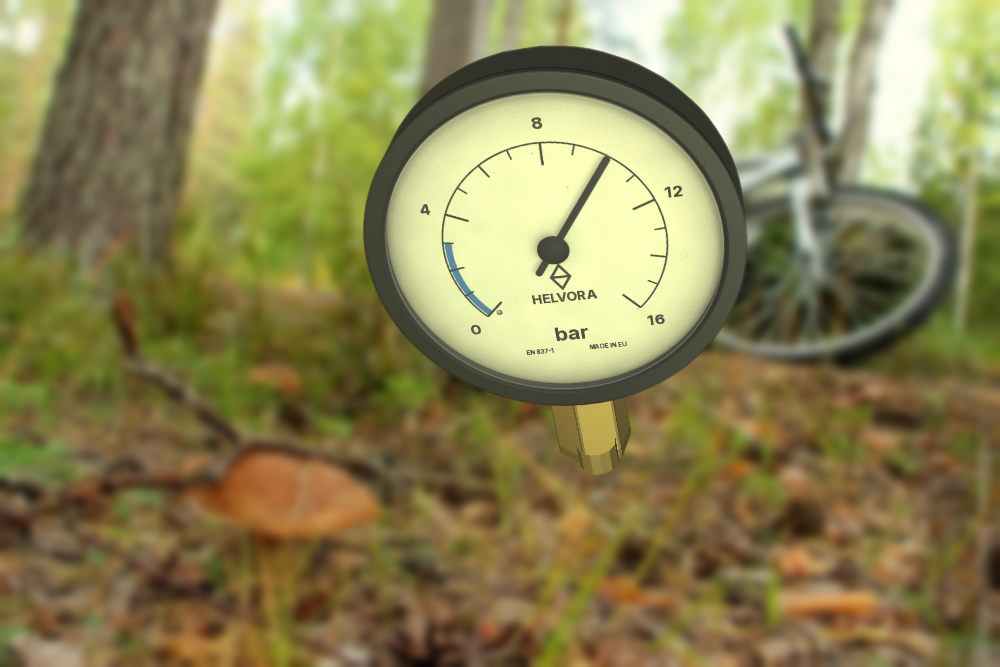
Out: value=10 unit=bar
